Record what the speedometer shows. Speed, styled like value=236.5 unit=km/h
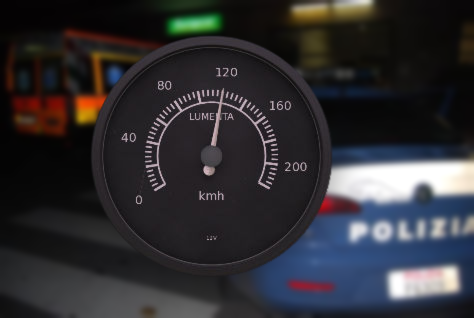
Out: value=120 unit=km/h
